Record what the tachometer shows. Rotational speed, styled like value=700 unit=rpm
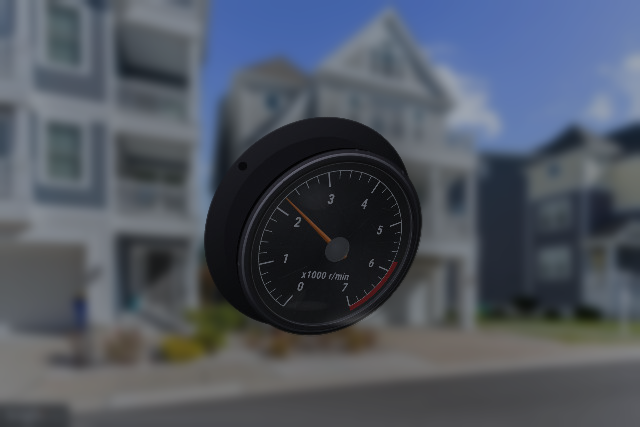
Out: value=2200 unit=rpm
